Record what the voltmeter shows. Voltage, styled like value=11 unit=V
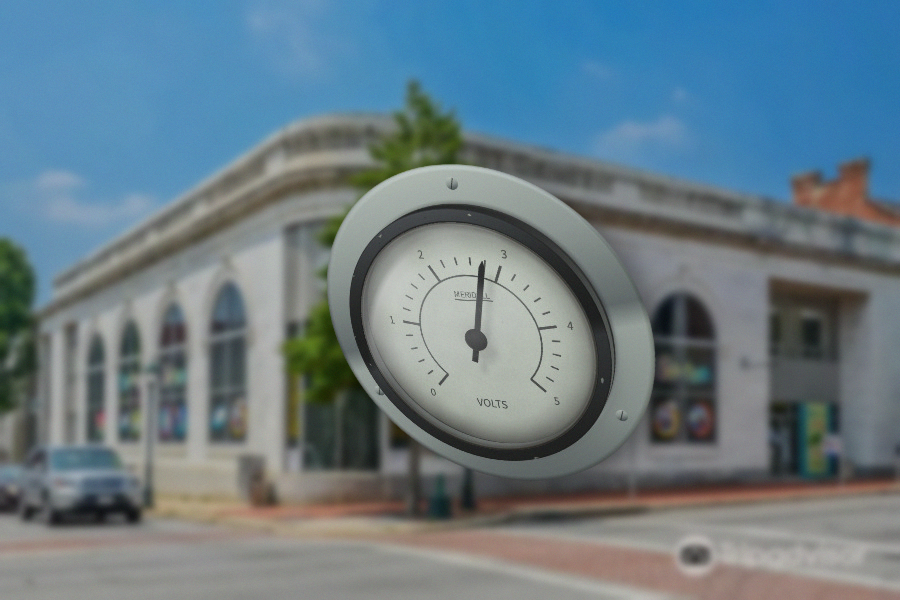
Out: value=2.8 unit=V
